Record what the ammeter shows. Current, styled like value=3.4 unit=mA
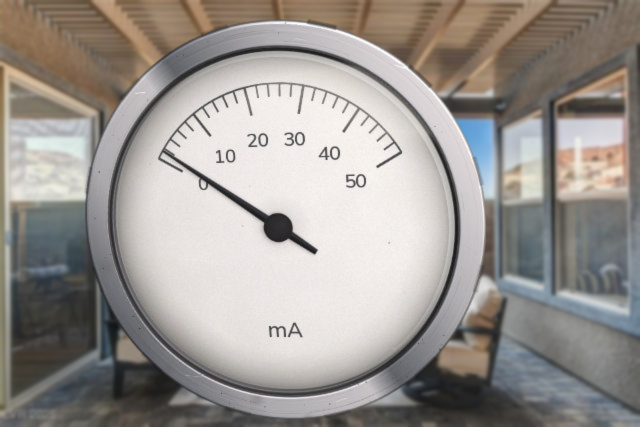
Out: value=2 unit=mA
